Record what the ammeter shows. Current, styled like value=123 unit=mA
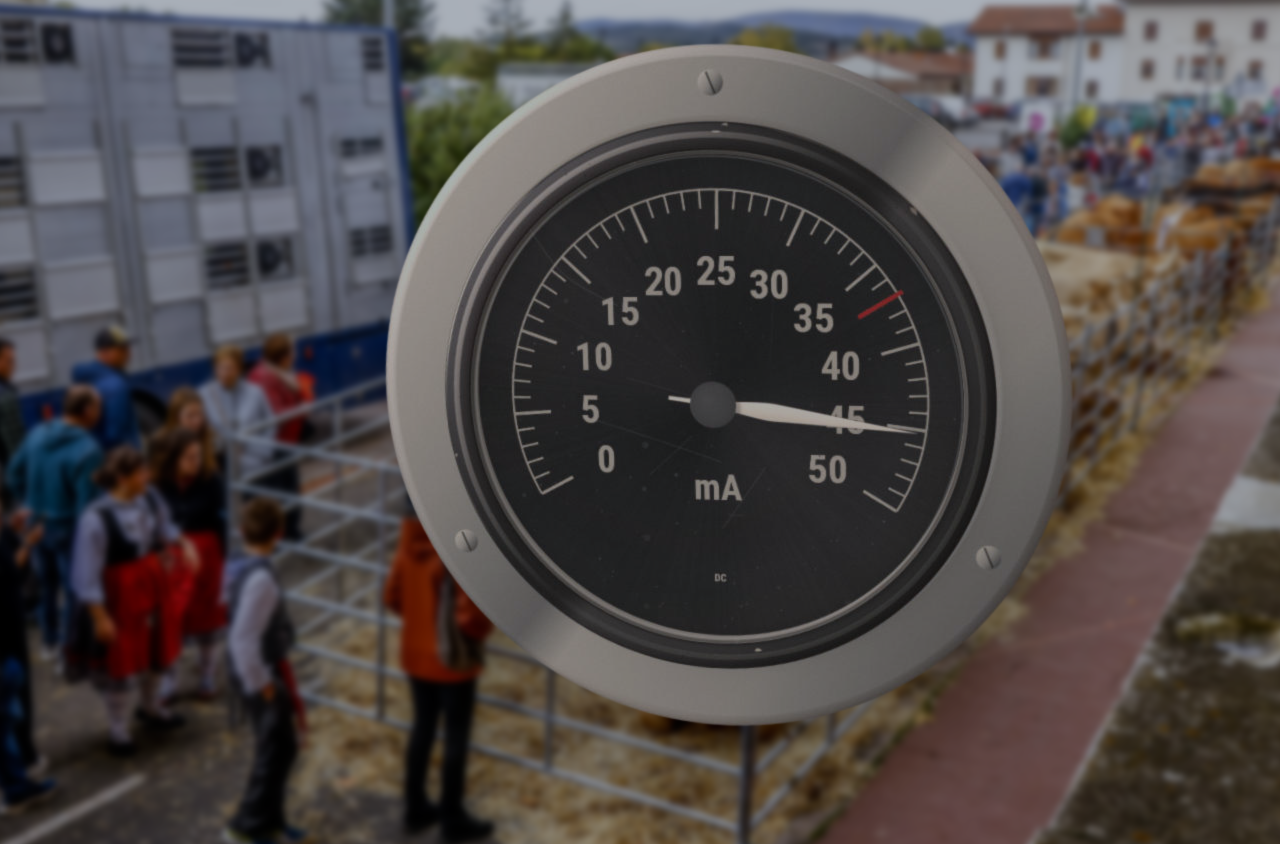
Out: value=45 unit=mA
